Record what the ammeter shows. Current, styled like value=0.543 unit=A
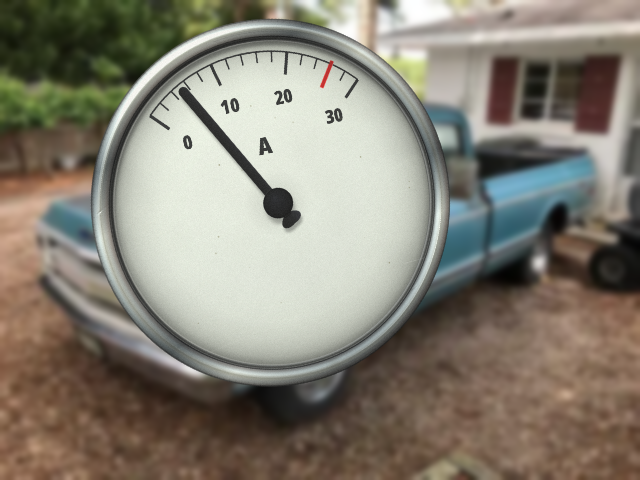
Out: value=5 unit=A
